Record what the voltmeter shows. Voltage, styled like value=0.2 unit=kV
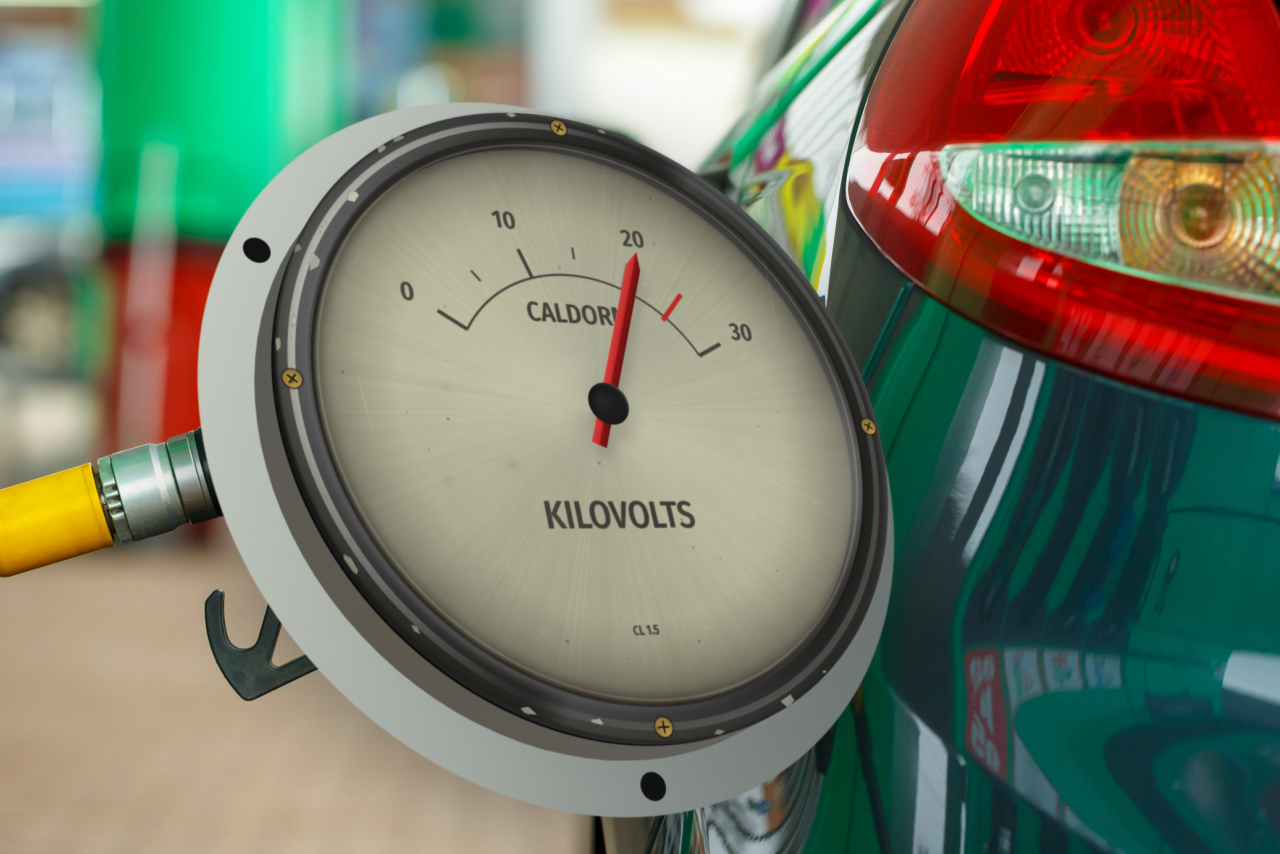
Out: value=20 unit=kV
